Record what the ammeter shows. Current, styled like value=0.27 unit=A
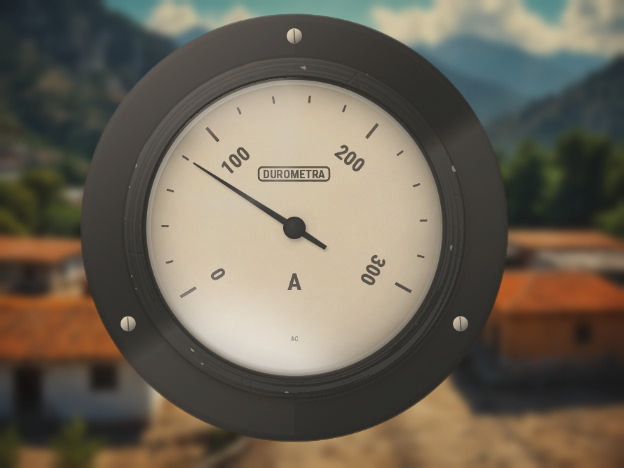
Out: value=80 unit=A
